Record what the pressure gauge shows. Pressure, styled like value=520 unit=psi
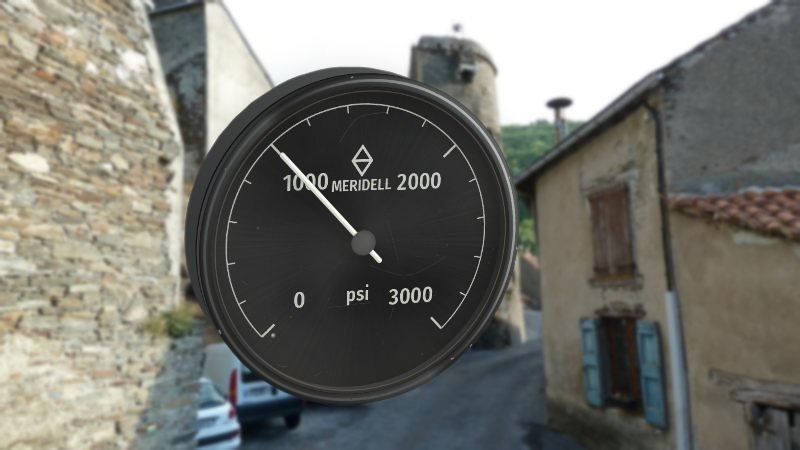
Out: value=1000 unit=psi
